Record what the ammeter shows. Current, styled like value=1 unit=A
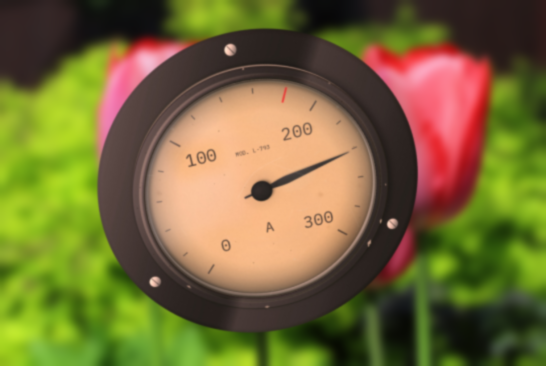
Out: value=240 unit=A
